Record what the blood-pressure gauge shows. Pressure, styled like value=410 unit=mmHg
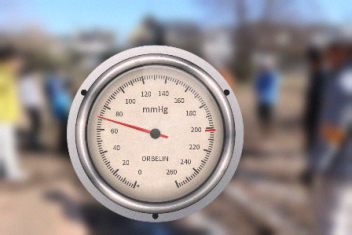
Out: value=70 unit=mmHg
